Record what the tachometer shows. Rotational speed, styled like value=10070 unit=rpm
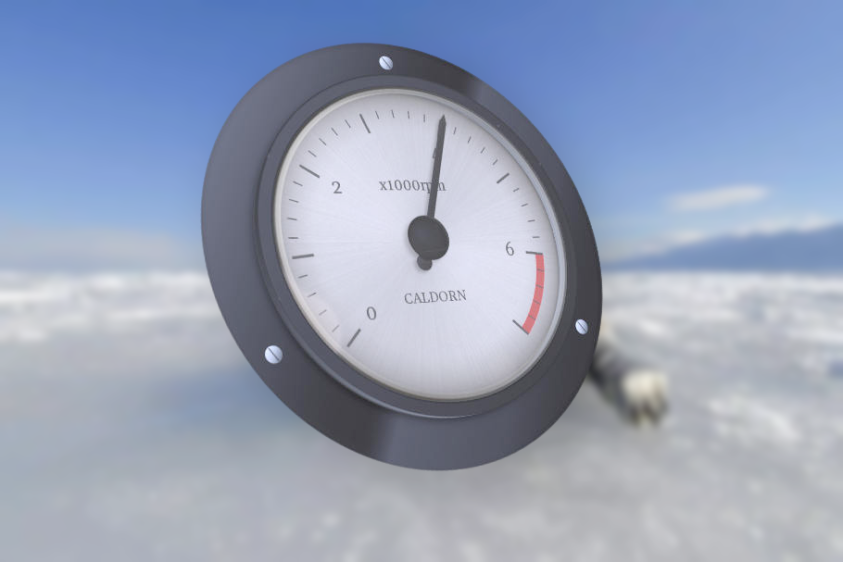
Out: value=4000 unit=rpm
